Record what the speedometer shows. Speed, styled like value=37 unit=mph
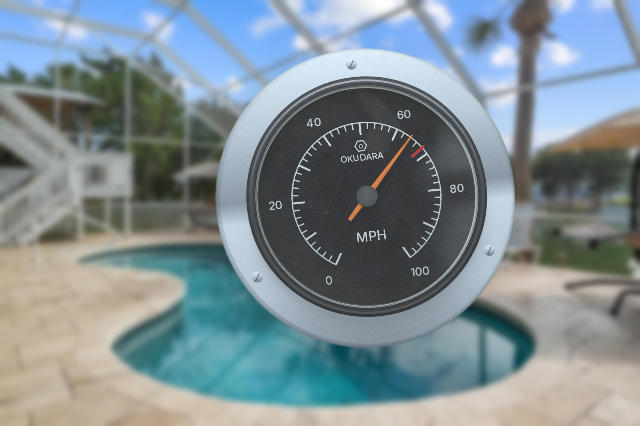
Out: value=64 unit=mph
